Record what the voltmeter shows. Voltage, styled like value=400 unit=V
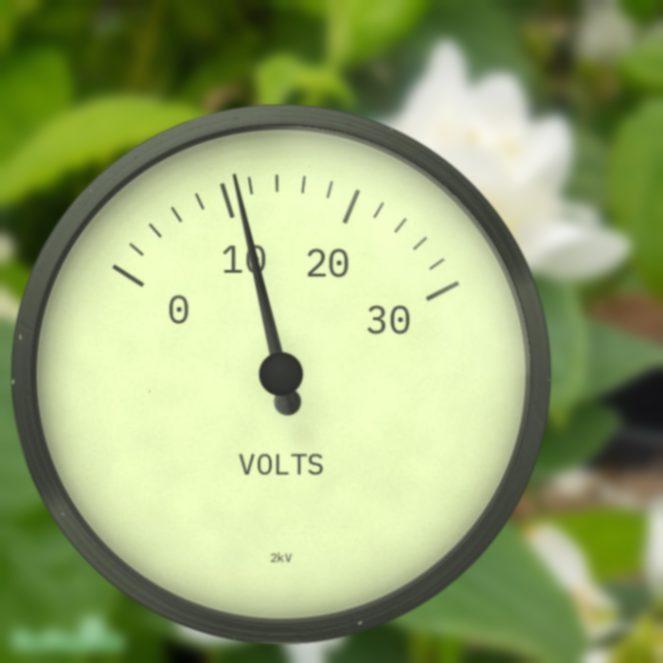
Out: value=11 unit=V
